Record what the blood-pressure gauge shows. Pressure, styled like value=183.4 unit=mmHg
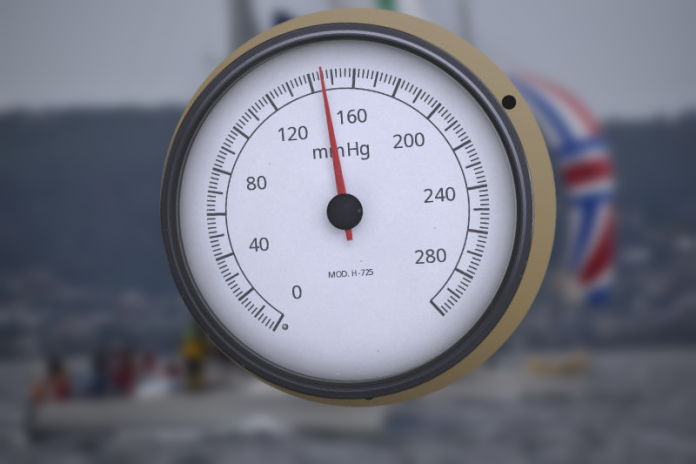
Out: value=146 unit=mmHg
